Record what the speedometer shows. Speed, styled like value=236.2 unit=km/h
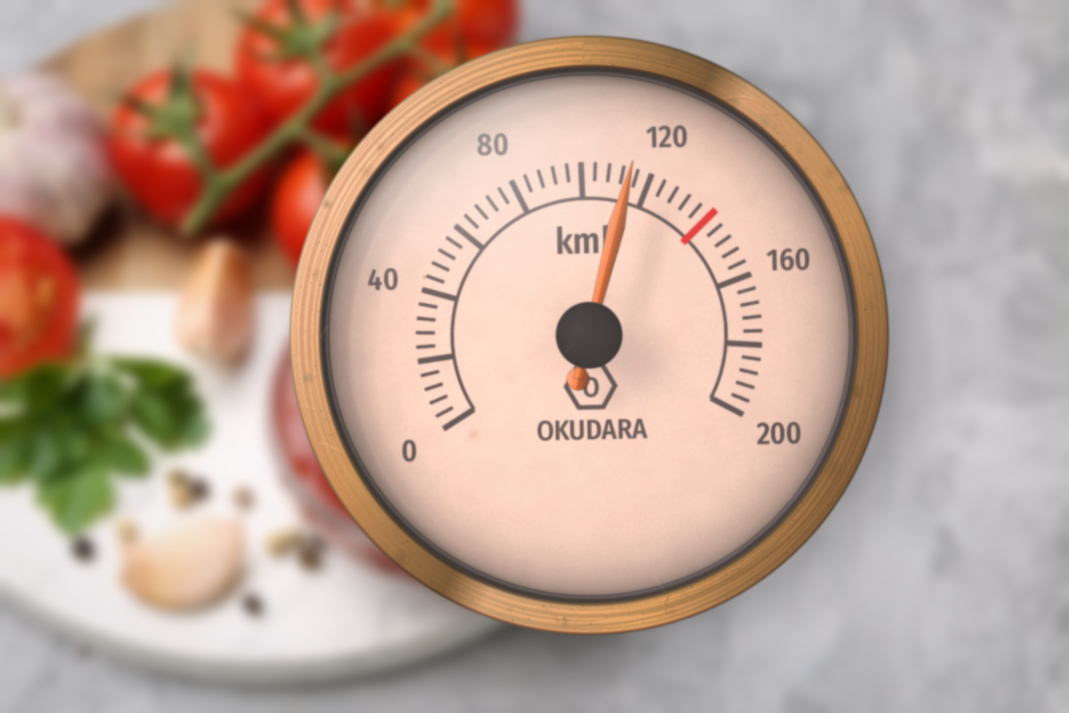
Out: value=114 unit=km/h
